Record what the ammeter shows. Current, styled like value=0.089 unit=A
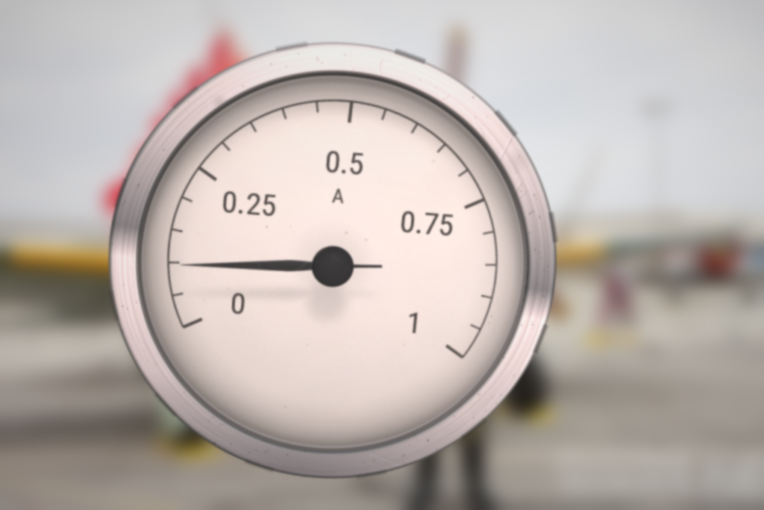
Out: value=0.1 unit=A
